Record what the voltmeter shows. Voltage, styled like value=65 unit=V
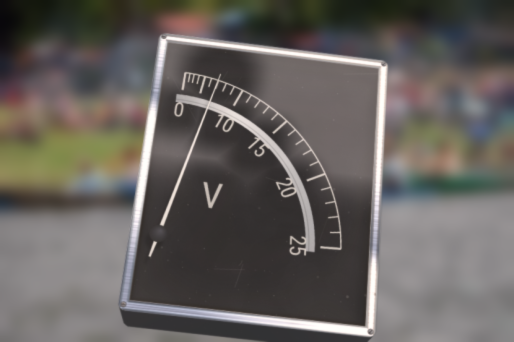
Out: value=7 unit=V
